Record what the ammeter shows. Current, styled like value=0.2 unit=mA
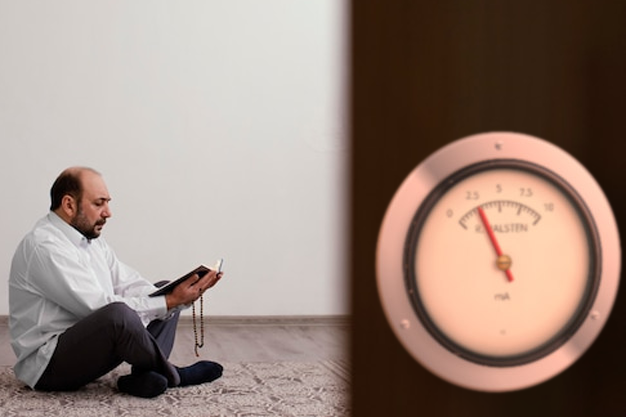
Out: value=2.5 unit=mA
